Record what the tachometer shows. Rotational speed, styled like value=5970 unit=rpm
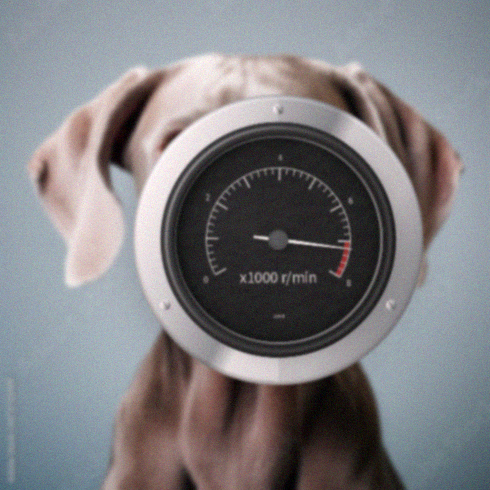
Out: value=7200 unit=rpm
